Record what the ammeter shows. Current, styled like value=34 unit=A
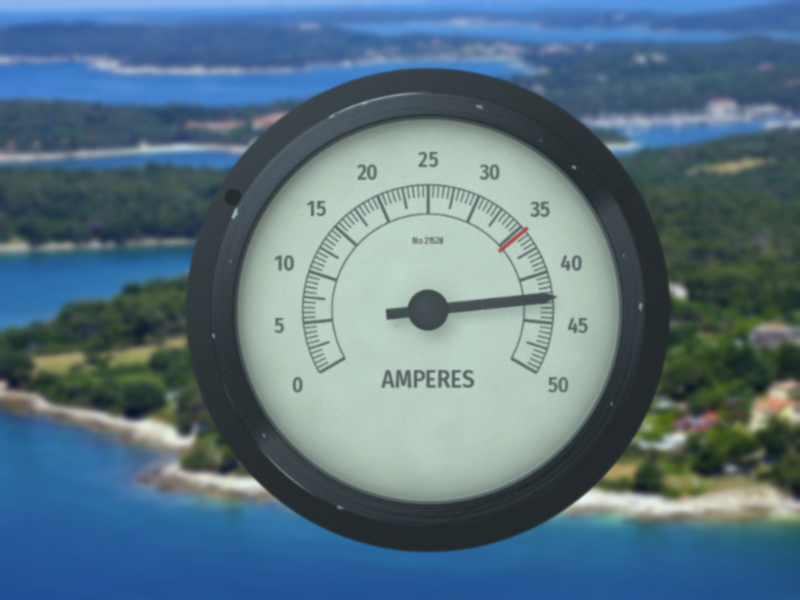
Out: value=42.5 unit=A
